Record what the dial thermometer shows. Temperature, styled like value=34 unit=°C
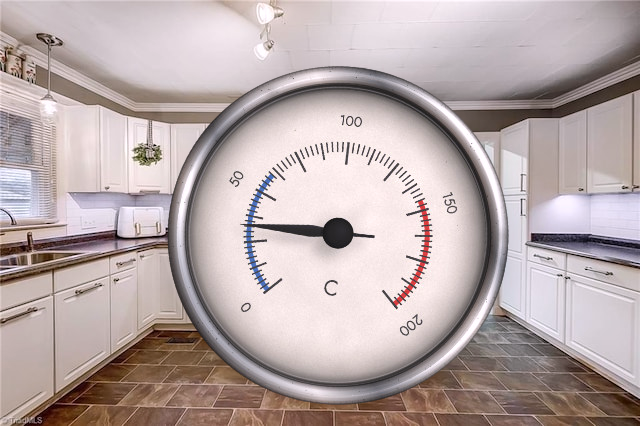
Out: value=32.5 unit=°C
